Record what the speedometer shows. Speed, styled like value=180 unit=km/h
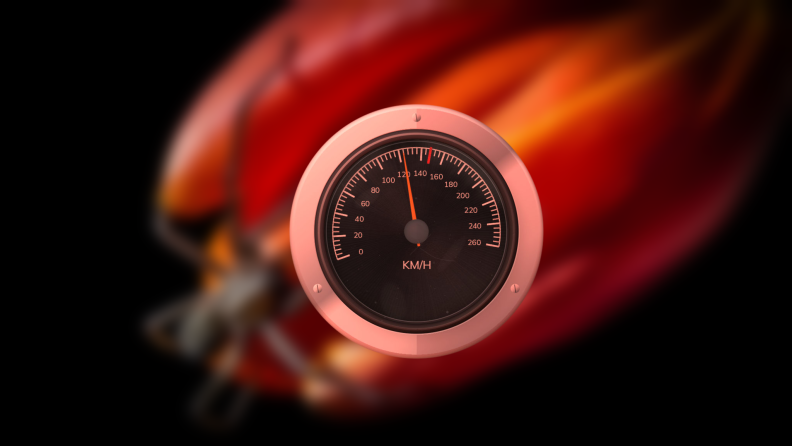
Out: value=124 unit=km/h
